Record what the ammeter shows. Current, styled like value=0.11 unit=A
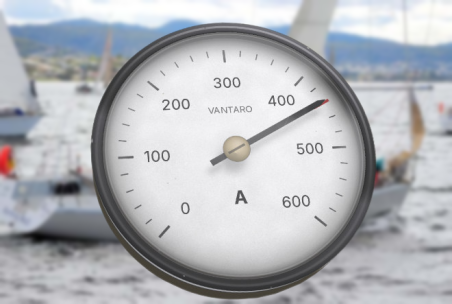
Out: value=440 unit=A
